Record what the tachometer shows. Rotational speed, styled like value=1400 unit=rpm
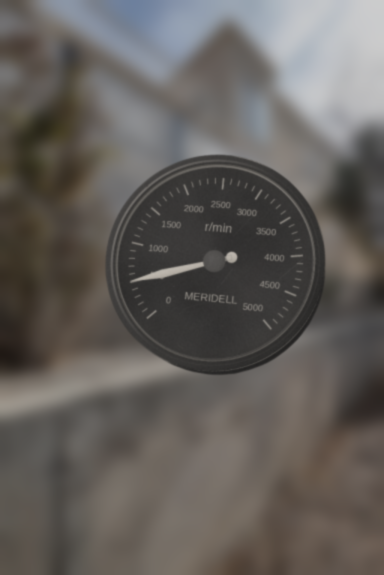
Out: value=500 unit=rpm
